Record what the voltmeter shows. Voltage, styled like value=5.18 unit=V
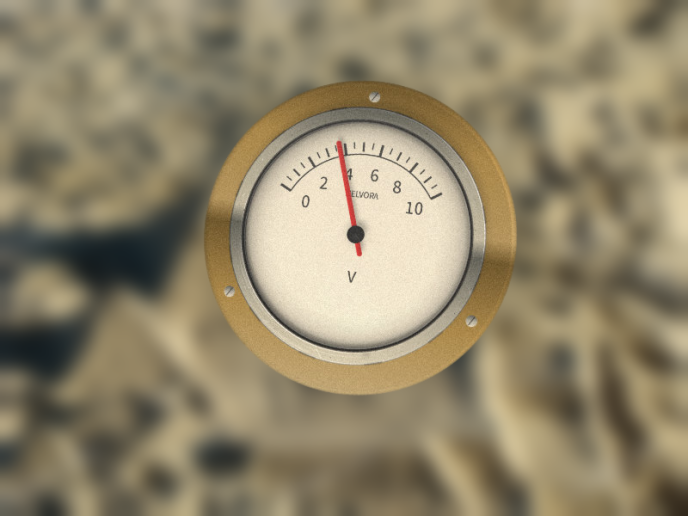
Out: value=3.75 unit=V
